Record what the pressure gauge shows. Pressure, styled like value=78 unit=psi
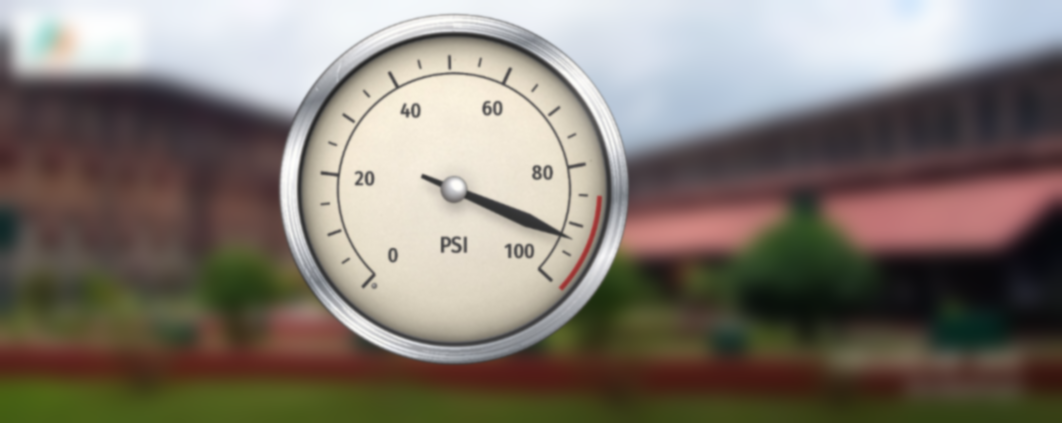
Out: value=92.5 unit=psi
